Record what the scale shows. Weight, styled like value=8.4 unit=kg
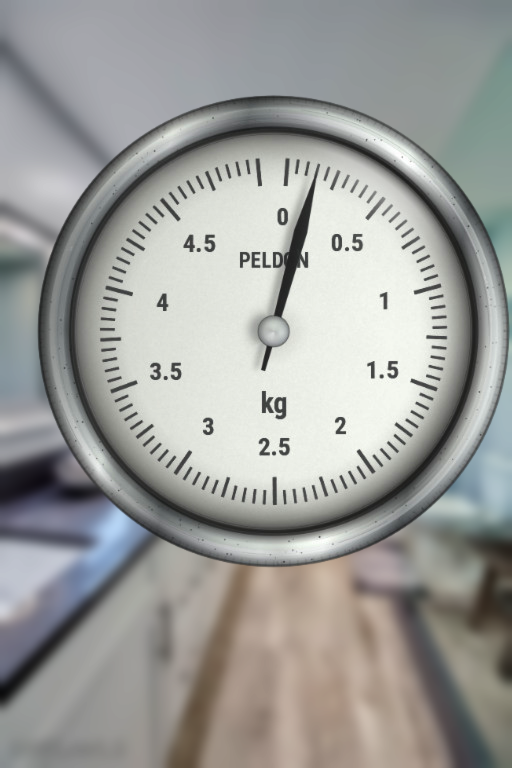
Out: value=0.15 unit=kg
